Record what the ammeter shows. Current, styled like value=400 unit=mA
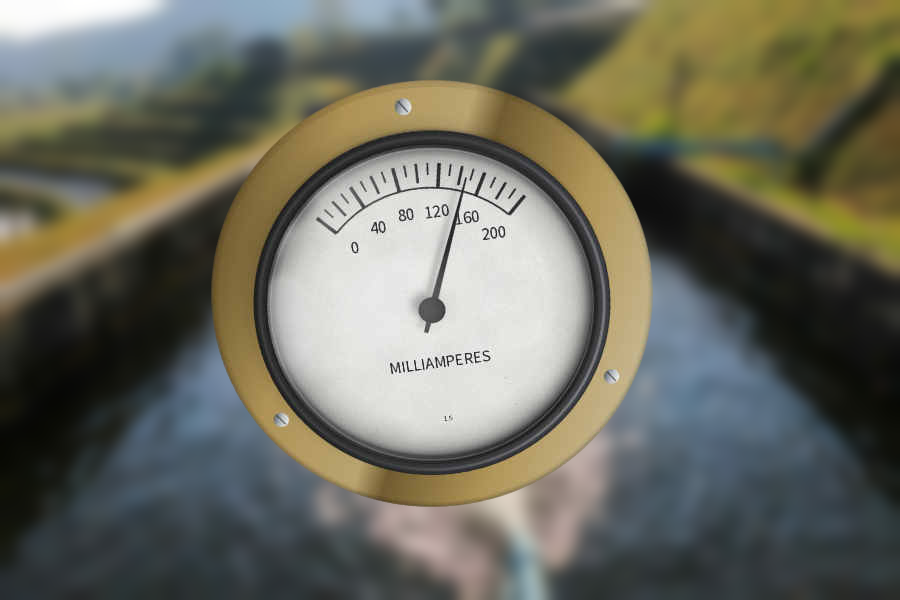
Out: value=145 unit=mA
